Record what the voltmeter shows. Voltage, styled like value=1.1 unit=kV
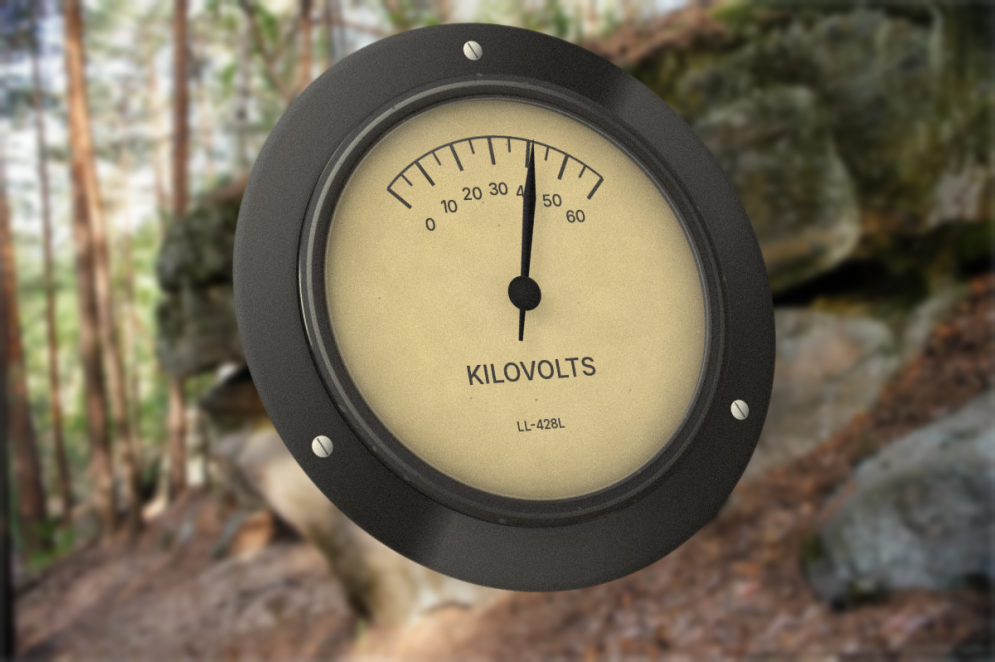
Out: value=40 unit=kV
